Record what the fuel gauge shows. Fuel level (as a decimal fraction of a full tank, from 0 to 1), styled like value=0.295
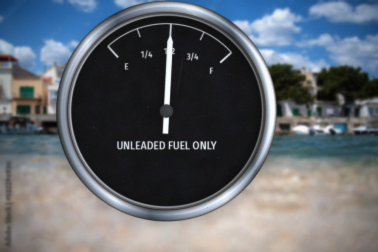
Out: value=0.5
